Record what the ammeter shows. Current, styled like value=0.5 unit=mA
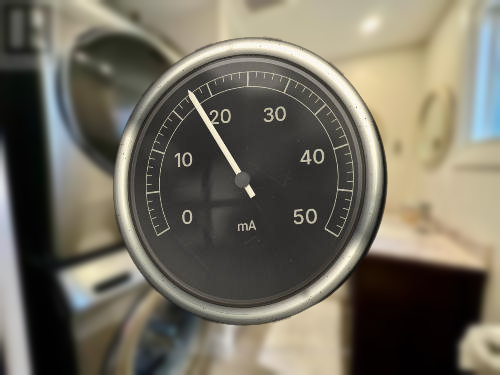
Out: value=18 unit=mA
